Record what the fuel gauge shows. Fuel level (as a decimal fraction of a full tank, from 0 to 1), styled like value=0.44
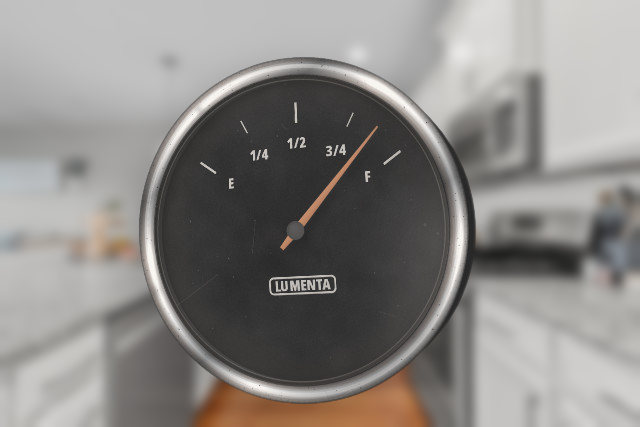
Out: value=0.875
